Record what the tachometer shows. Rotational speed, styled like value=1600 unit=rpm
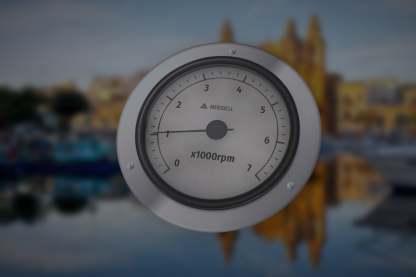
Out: value=1000 unit=rpm
